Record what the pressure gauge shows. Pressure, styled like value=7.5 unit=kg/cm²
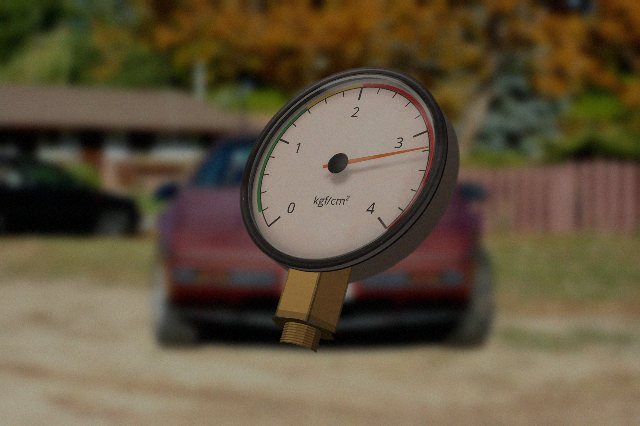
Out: value=3.2 unit=kg/cm²
